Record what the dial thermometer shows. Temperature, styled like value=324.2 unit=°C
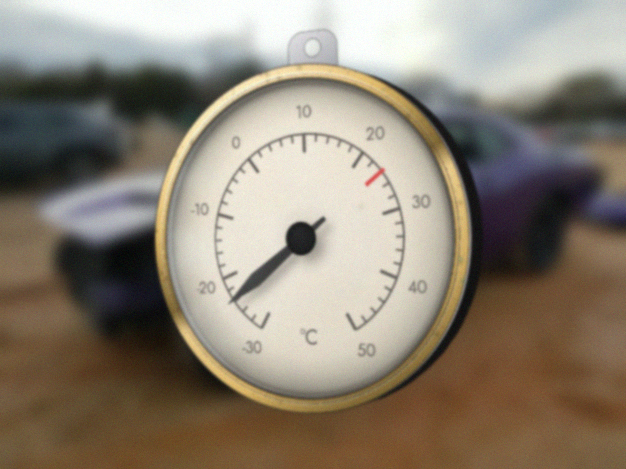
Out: value=-24 unit=°C
